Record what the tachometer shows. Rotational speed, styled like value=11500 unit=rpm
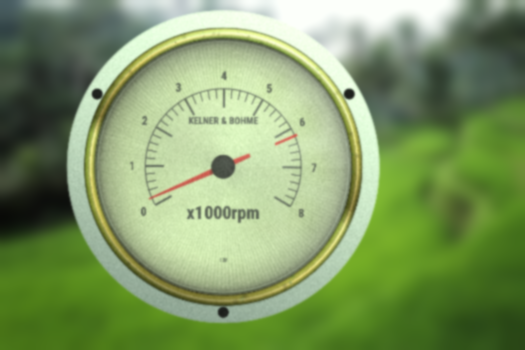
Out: value=200 unit=rpm
